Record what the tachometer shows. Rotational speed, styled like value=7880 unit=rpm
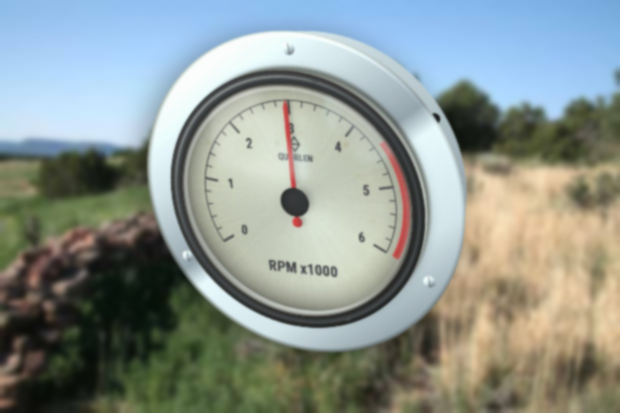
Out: value=3000 unit=rpm
